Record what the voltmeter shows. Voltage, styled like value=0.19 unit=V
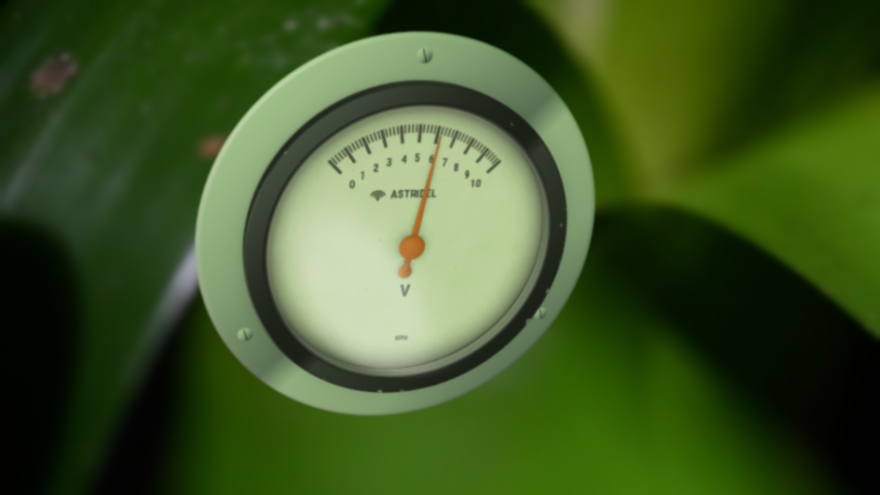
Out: value=6 unit=V
